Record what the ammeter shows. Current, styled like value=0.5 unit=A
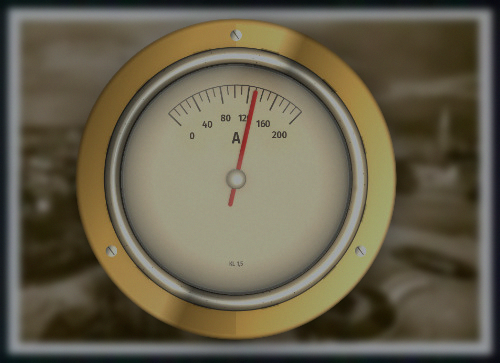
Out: value=130 unit=A
